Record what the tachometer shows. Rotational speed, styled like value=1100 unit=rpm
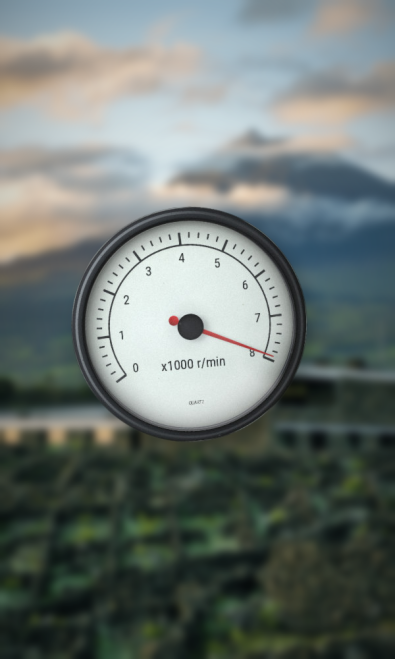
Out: value=7900 unit=rpm
